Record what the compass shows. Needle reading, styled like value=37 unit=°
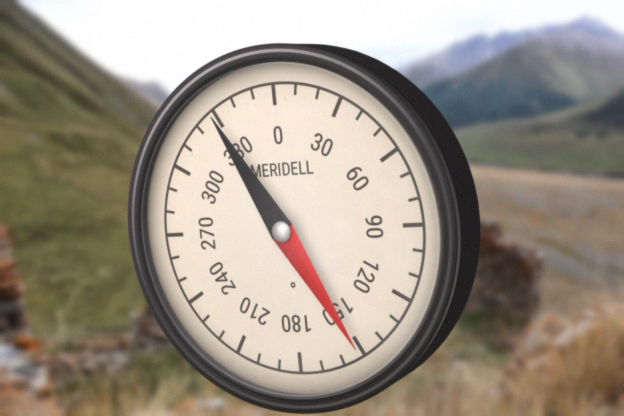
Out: value=150 unit=°
